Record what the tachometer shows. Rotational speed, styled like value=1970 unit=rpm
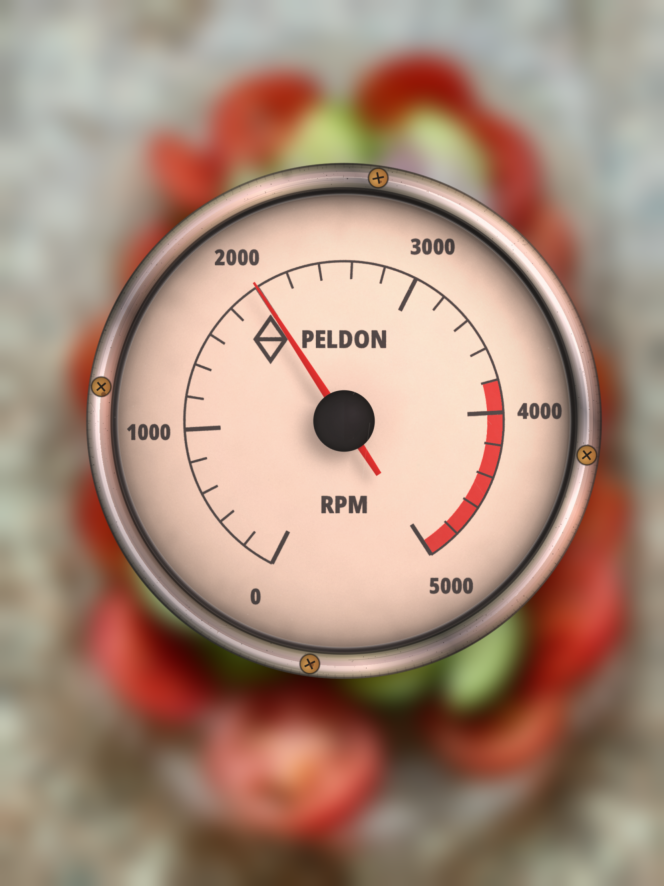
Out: value=2000 unit=rpm
